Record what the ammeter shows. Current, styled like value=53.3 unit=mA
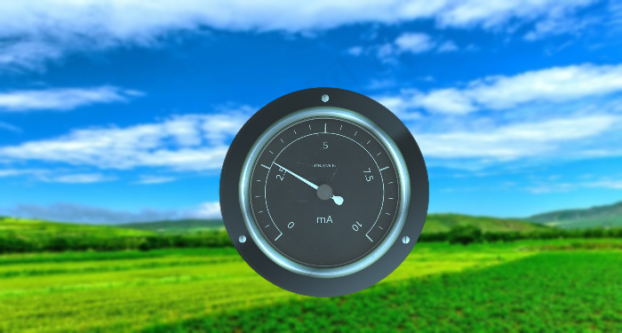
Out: value=2.75 unit=mA
